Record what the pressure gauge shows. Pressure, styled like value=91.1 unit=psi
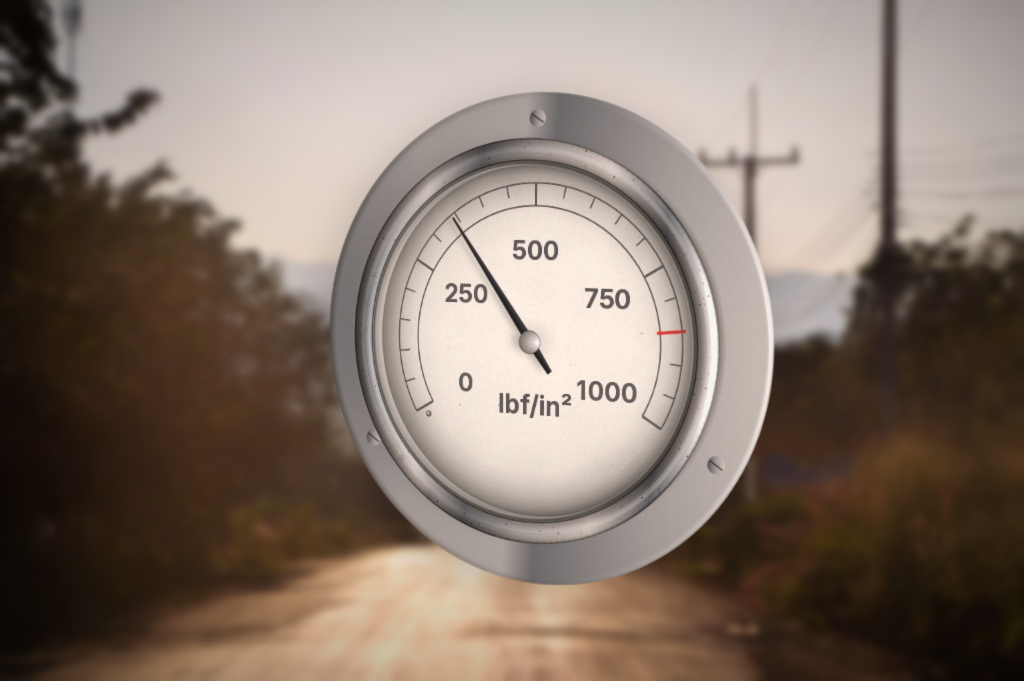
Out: value=350 unit=psi
